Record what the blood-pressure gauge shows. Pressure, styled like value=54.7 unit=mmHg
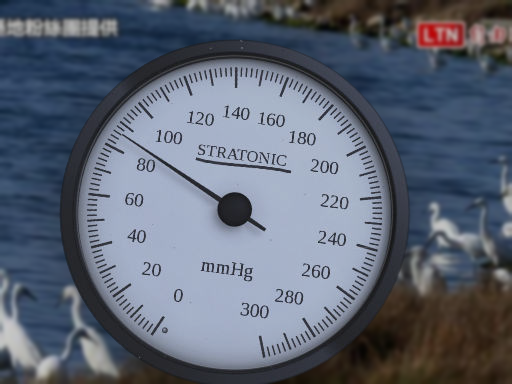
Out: value=86 unit=mmHg
